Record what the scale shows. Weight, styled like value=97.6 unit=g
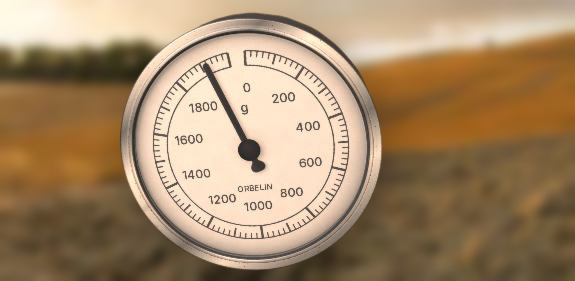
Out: value=1920 unit=g
